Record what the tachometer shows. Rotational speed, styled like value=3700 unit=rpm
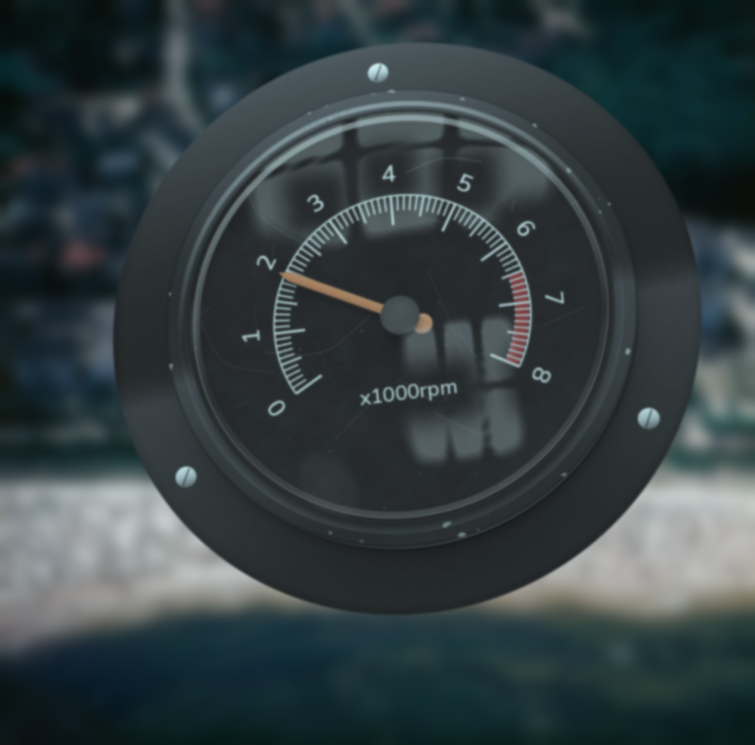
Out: value=1900 unit=rpm
